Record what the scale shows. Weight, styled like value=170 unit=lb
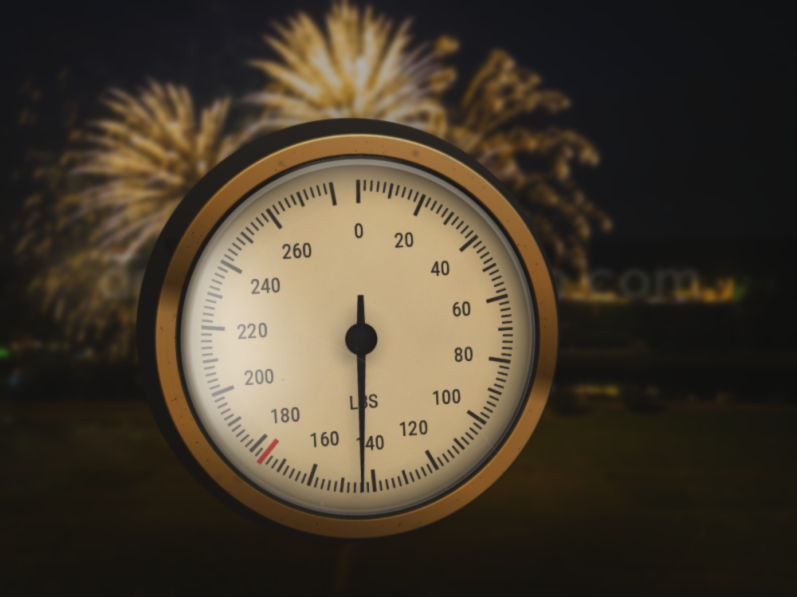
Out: value=144 unit=lb
